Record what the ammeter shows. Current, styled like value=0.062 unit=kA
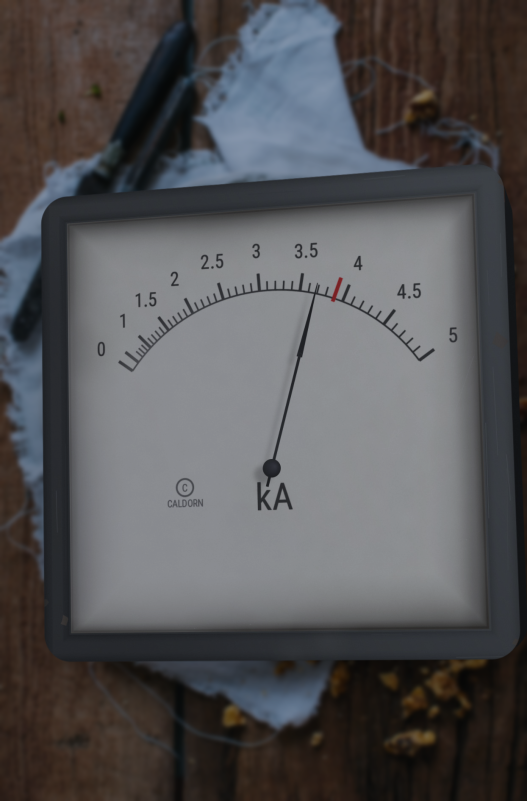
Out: value=3.7 unit=kA
